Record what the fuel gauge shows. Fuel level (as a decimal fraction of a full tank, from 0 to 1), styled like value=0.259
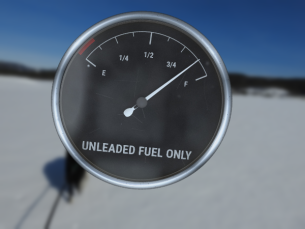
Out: value=0.875
